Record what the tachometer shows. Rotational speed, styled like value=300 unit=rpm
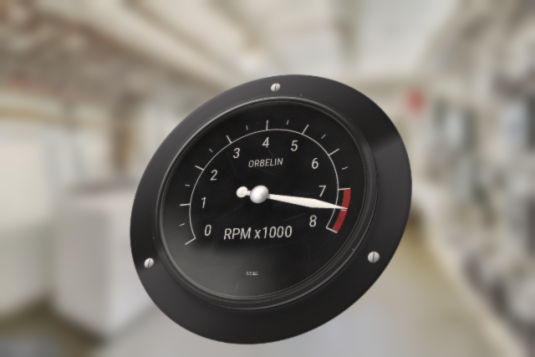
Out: value=7500 unit=rpm
